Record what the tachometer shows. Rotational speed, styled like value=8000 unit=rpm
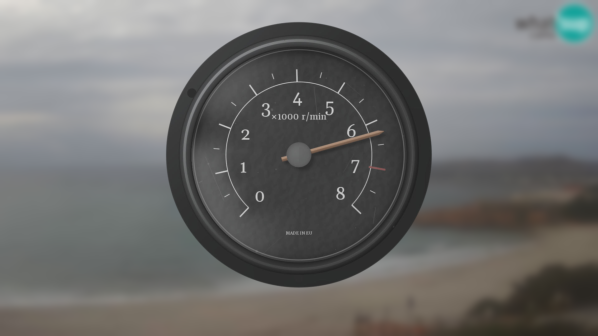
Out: value=6250 unit=rpm
